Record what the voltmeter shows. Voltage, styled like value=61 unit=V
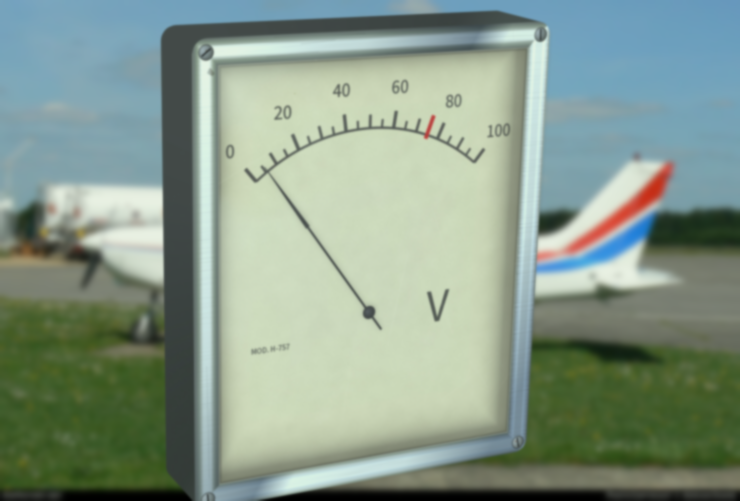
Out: value=5 unit=V
